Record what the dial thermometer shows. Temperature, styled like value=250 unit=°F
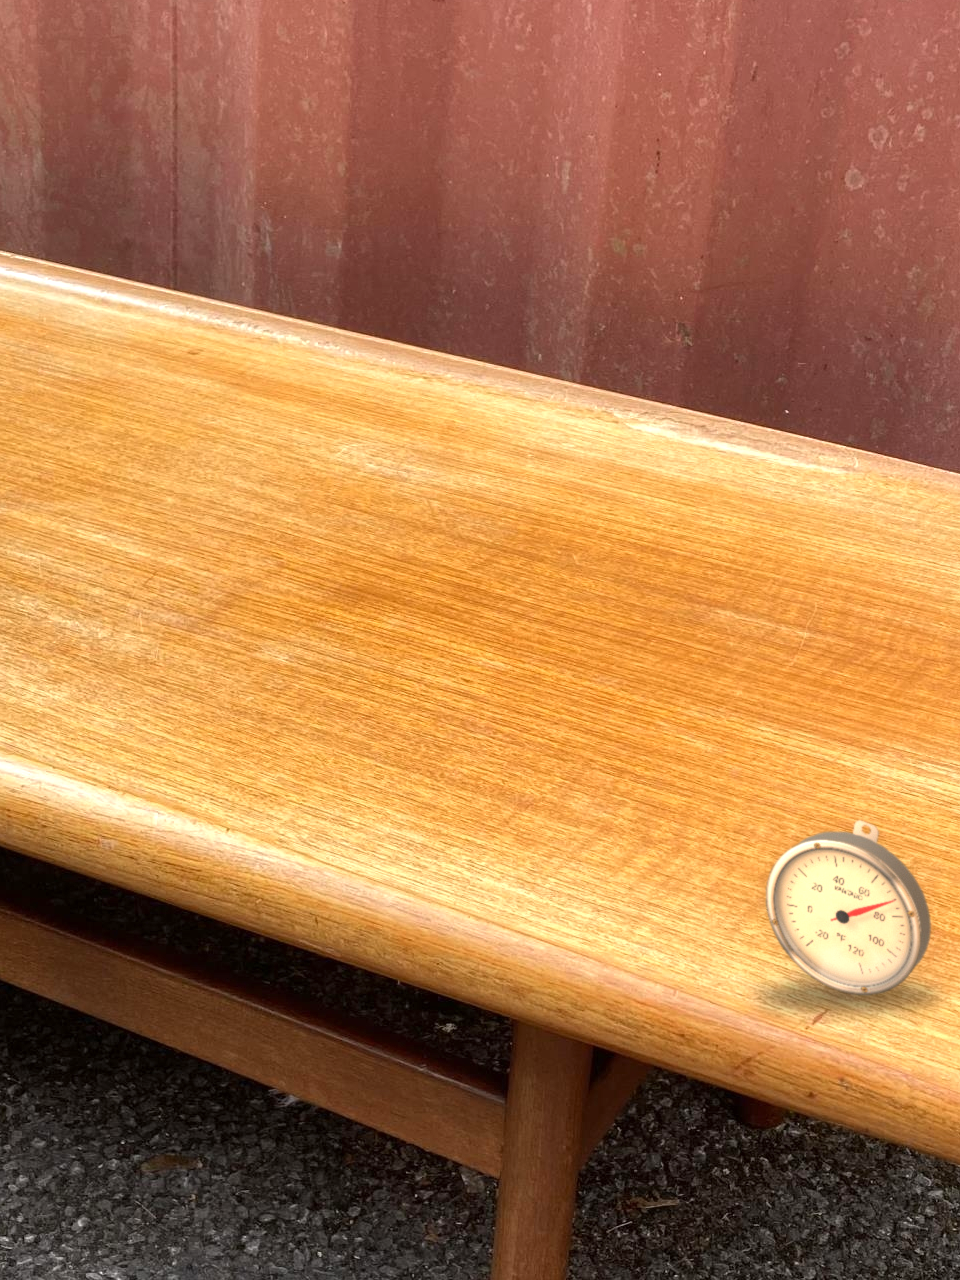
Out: value=72 unit=°F
